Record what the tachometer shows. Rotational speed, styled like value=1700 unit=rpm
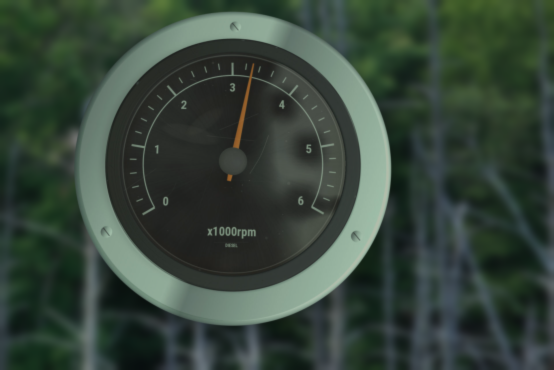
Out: value=3300 unit=rpm
